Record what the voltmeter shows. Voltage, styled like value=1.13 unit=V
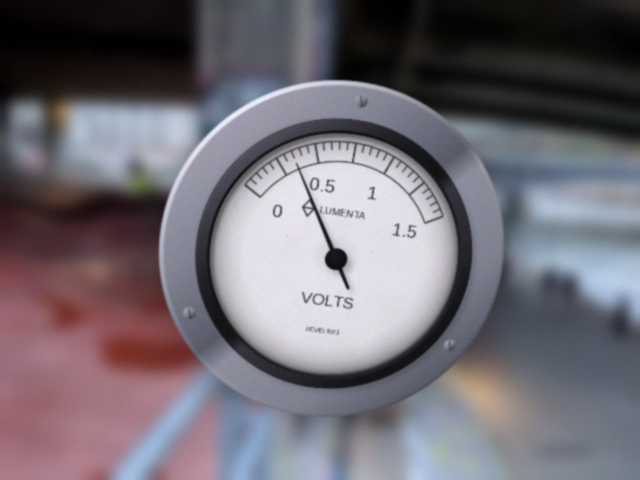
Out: value=0.35 unit=V
